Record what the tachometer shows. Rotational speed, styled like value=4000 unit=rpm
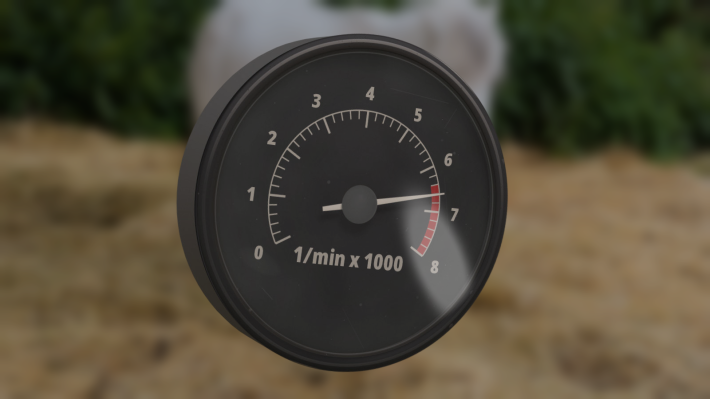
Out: value=6600 unit=rpm
